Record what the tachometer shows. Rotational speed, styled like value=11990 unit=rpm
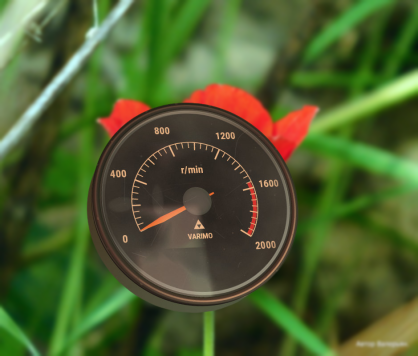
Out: value=0 unit=rpm
